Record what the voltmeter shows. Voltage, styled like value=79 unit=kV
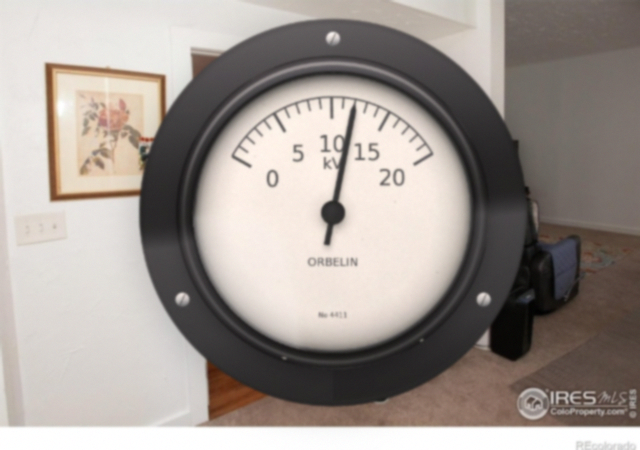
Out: value=12 unit=kV
